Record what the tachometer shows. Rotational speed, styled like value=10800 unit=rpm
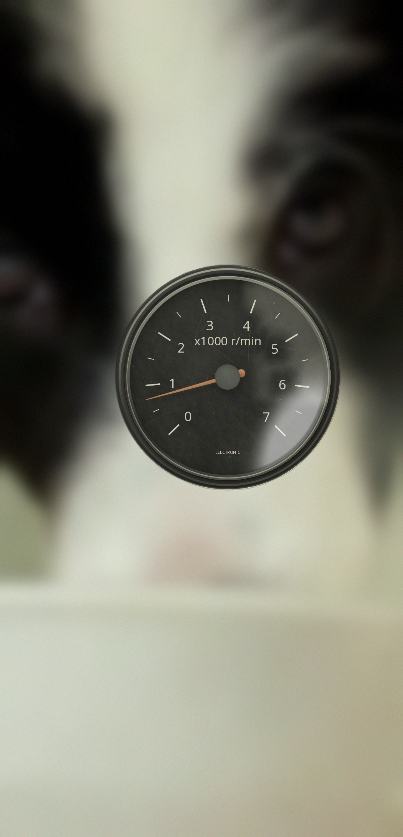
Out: value=750 unit=rpm
